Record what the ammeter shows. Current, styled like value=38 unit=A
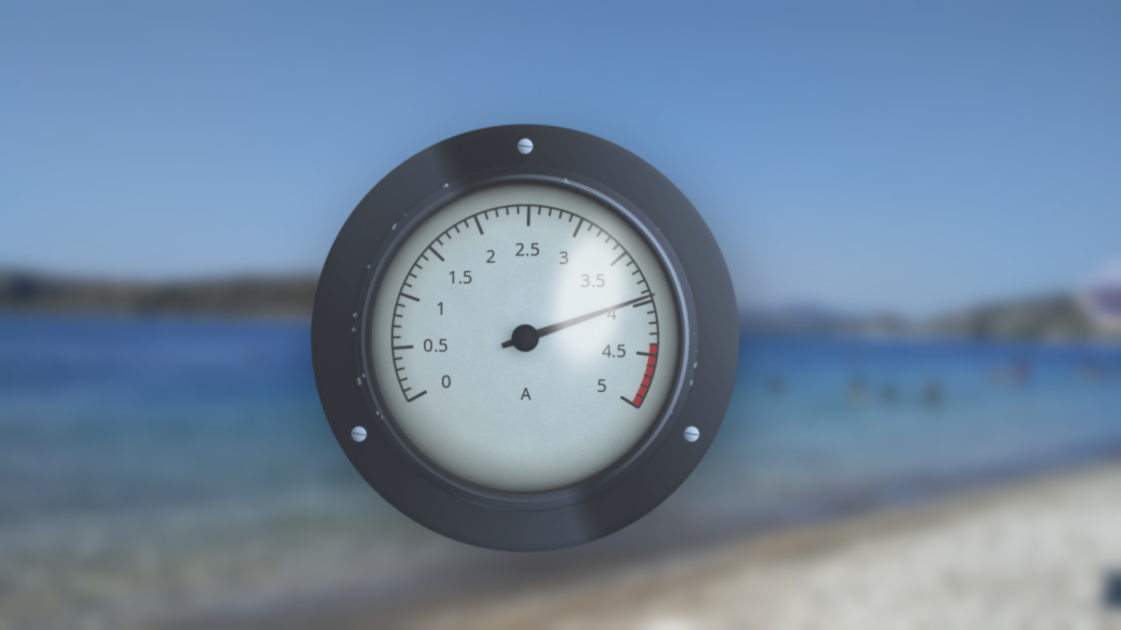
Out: value=3.95 unit=A
